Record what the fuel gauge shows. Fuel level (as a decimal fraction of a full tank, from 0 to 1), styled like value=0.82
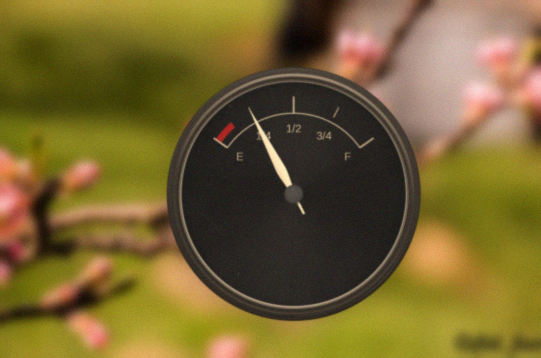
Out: value=0.25
